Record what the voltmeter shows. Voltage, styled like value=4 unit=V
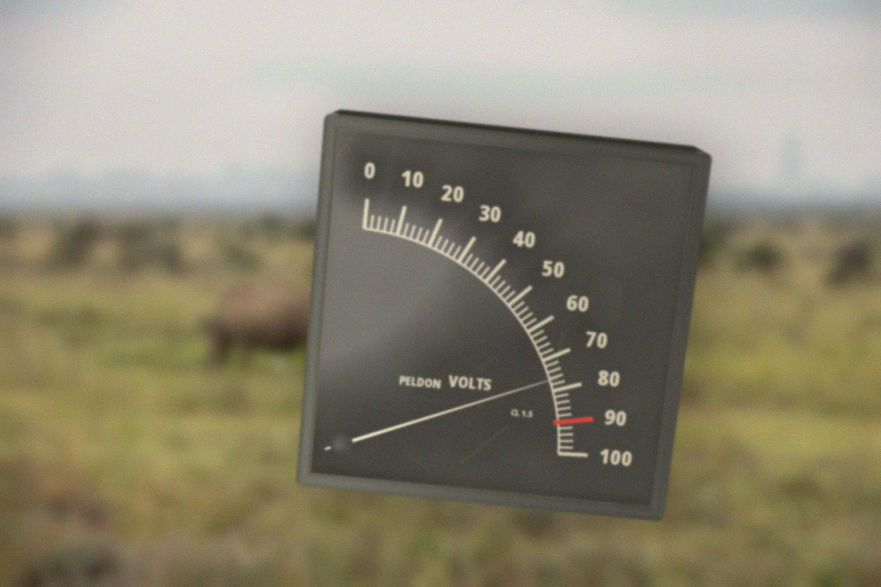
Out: value=76 unit=V
